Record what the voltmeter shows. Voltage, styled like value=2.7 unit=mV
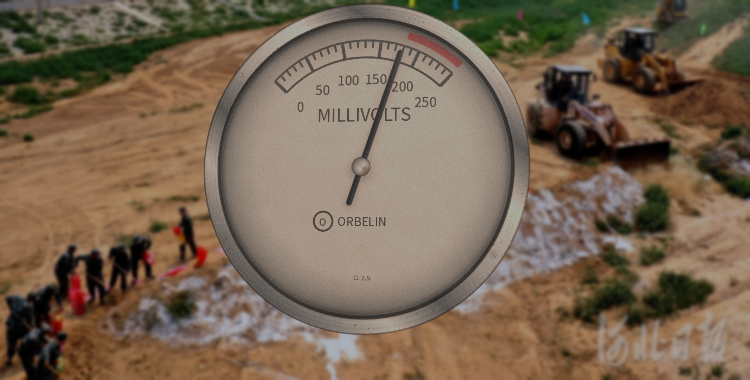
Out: value=180 unit=mV
